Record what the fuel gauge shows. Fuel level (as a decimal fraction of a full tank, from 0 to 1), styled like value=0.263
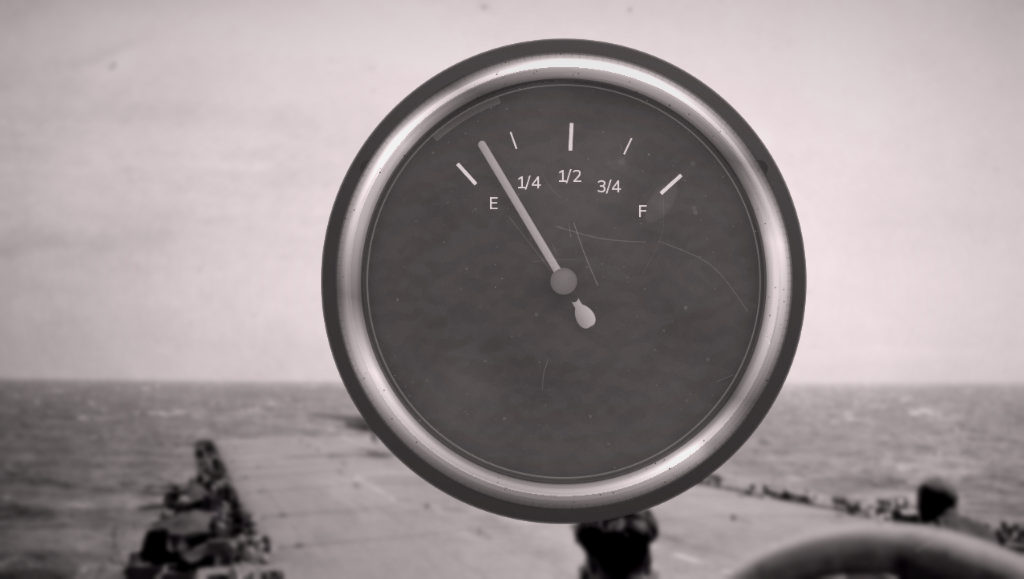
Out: value=0.125
